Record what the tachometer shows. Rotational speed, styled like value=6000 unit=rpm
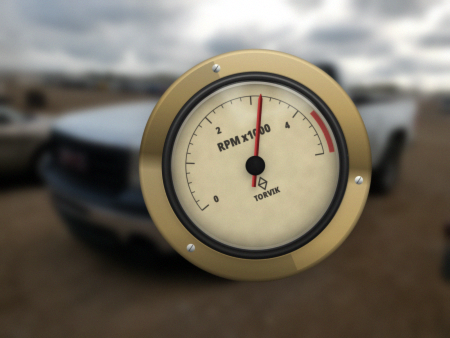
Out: value=3200 unit=rpm
